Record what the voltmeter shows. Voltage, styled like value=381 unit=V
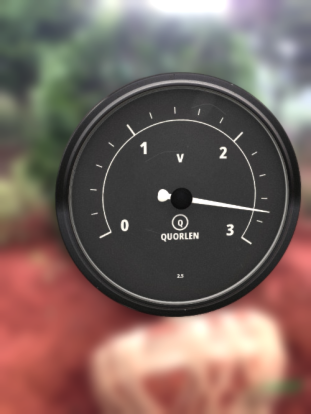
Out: value=2.7 unit=V
